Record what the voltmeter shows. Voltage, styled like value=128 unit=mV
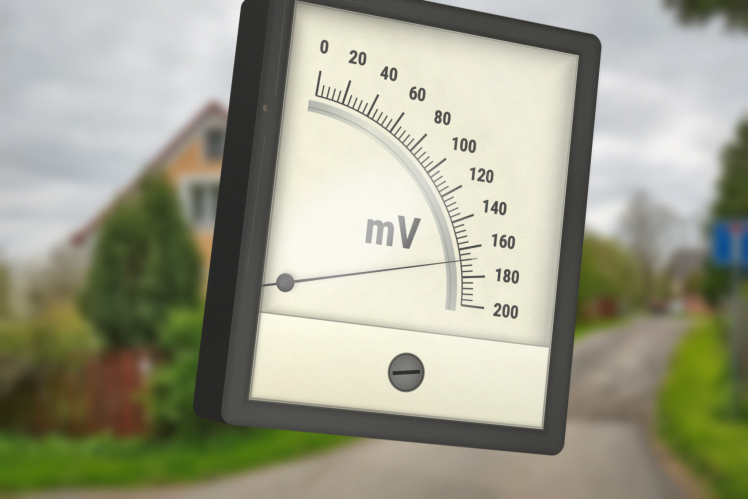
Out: value=168 unit=mV
